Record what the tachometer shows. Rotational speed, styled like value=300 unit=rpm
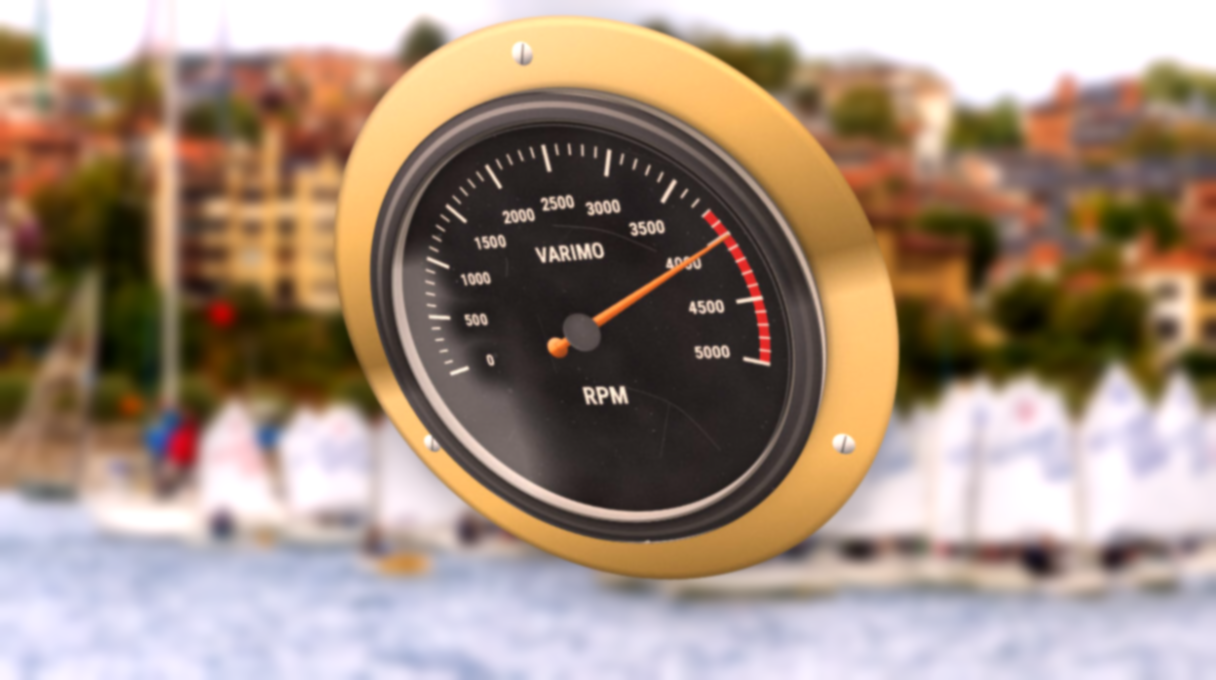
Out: value=4000 unit=rpm
